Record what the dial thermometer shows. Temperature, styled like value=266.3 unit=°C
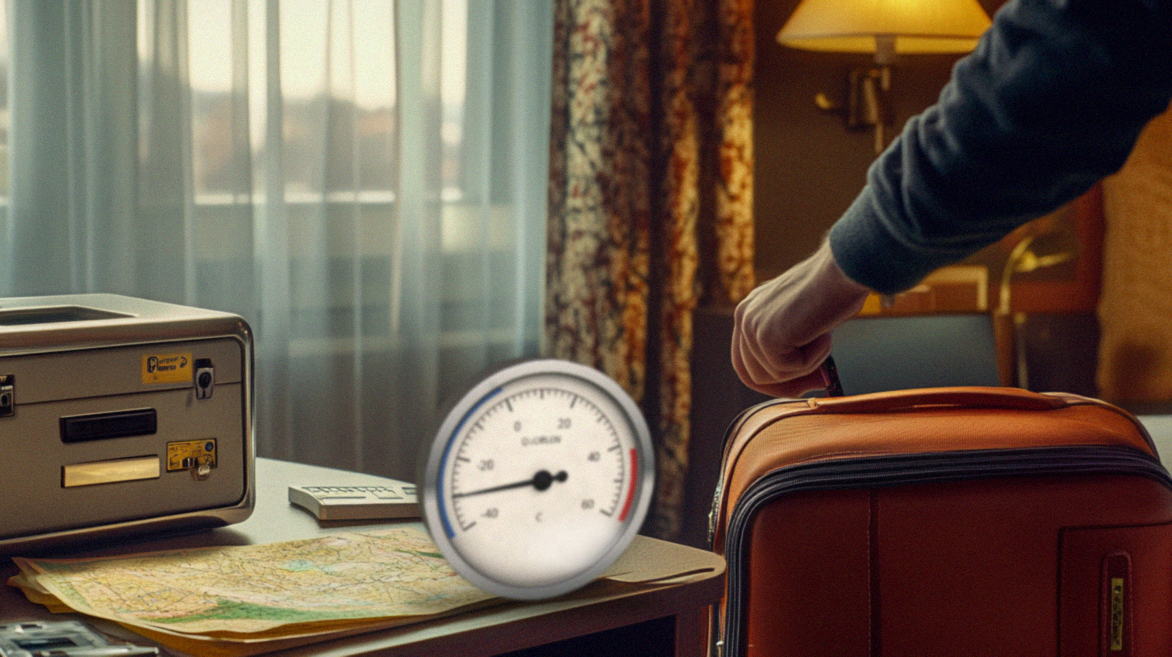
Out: value=-30 unit=°C
